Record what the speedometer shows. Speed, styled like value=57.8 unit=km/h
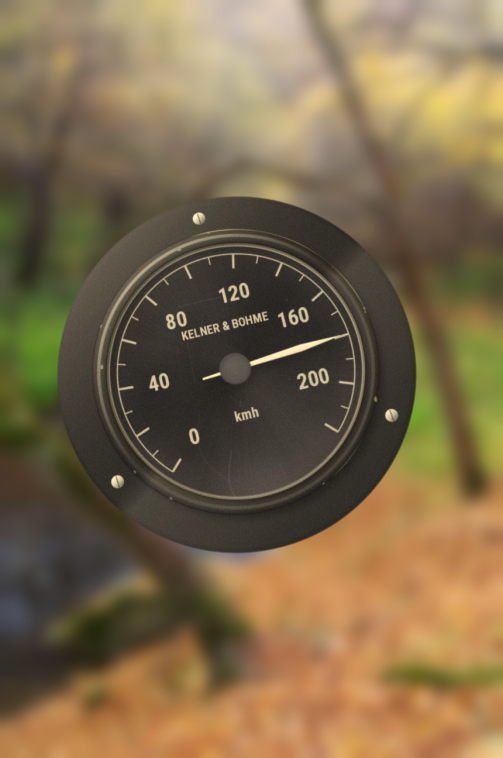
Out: value=180 unit=km/h
